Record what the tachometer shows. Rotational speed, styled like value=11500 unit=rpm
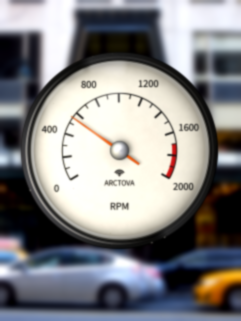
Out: value=550 unit=rpm
